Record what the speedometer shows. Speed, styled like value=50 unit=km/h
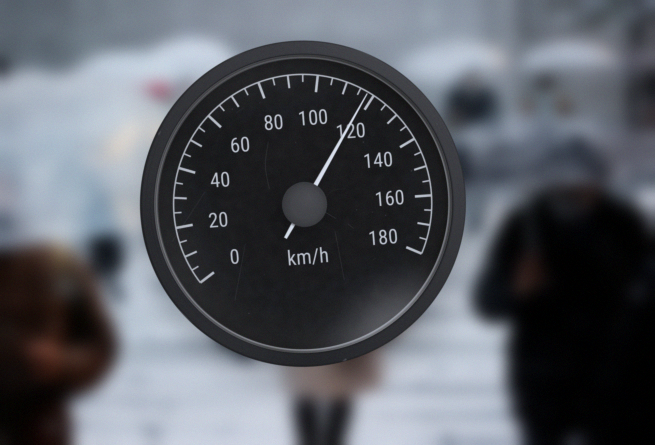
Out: value=117.5 unit=km/h
